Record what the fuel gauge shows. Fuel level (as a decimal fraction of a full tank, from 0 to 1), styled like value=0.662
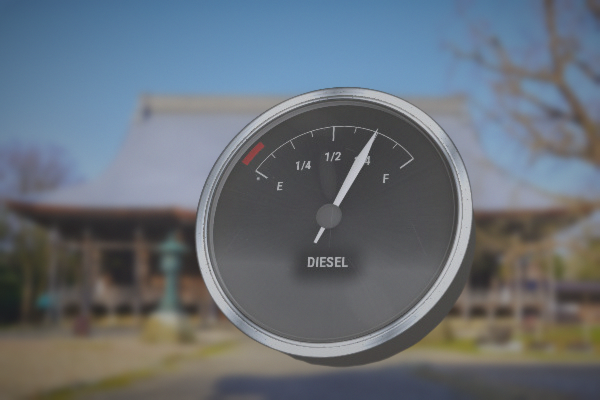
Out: value=0.75
